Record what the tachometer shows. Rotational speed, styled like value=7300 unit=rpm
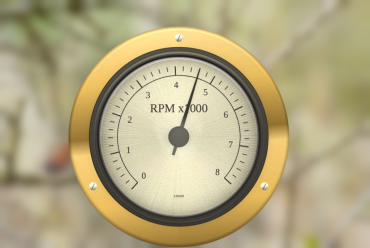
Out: value=4600 unit=rpm
